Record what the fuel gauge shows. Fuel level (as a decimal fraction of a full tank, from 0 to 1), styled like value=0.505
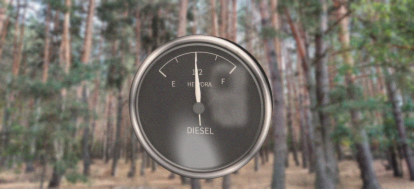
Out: value=0.5
